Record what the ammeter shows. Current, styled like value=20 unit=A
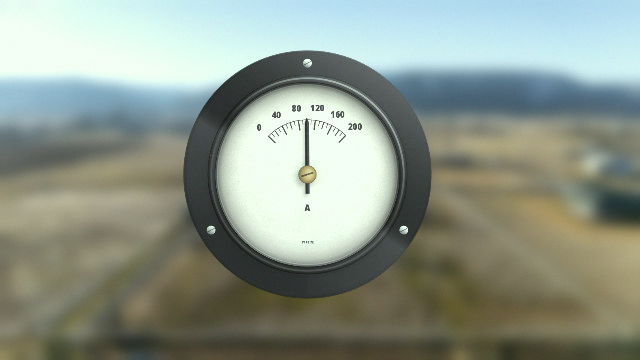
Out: value=100 unit=A
